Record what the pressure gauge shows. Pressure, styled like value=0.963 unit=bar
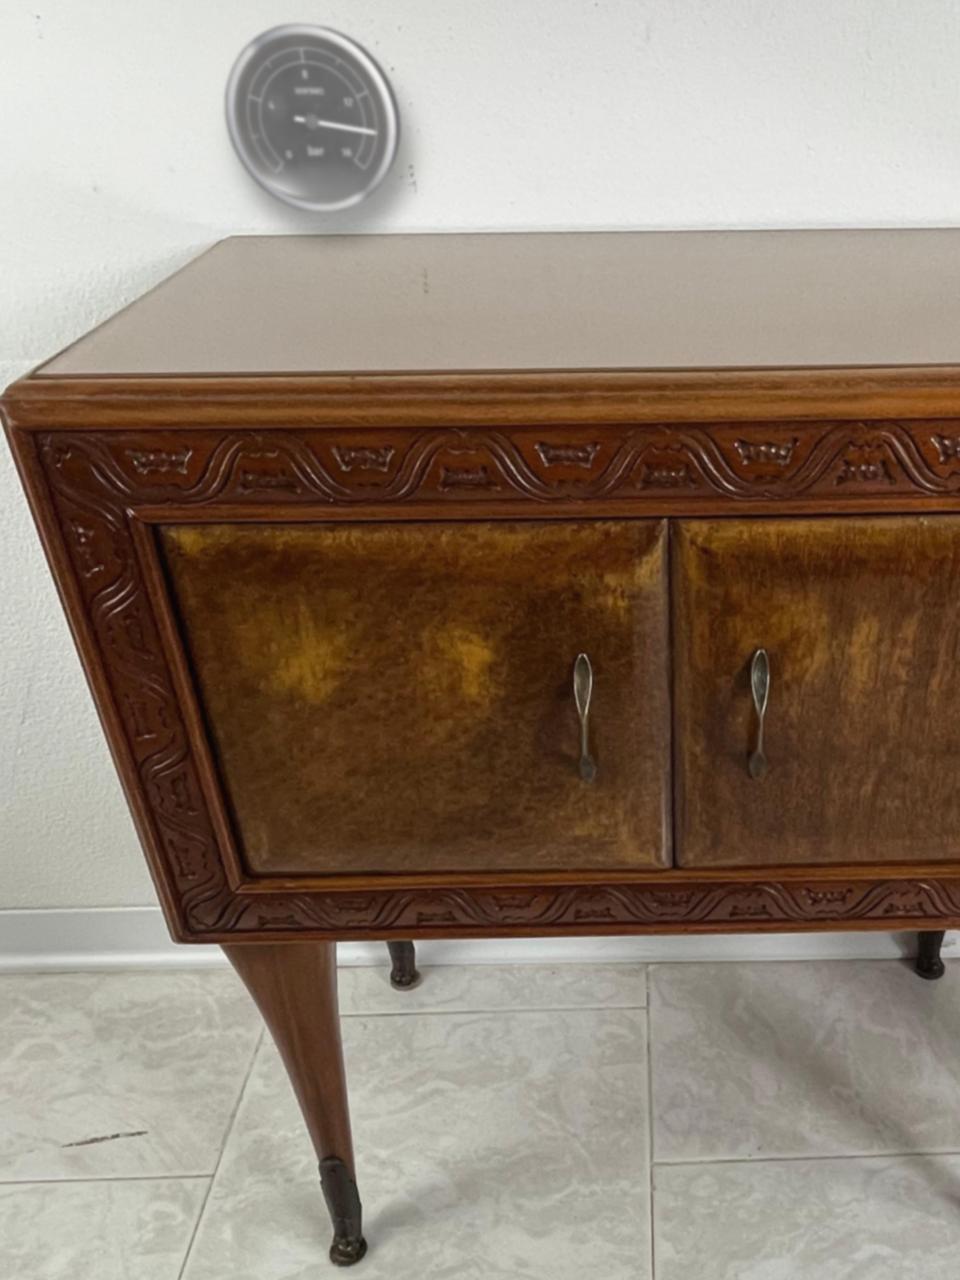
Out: value=14 unit=bar
